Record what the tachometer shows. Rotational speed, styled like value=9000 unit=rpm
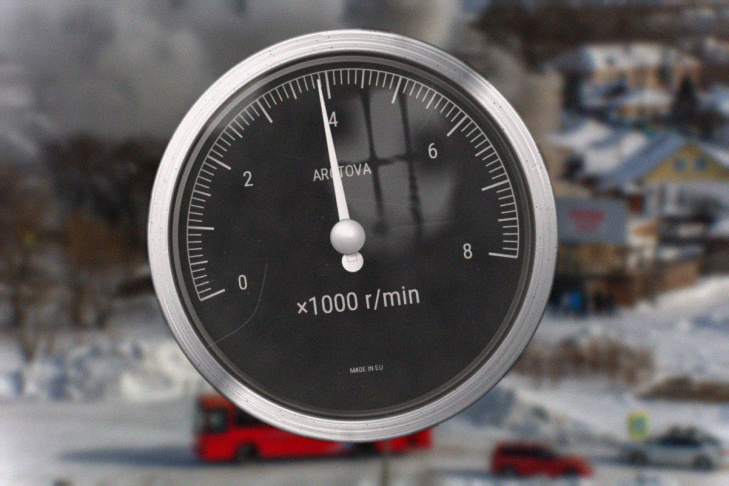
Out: value=3900 unit=rpm
